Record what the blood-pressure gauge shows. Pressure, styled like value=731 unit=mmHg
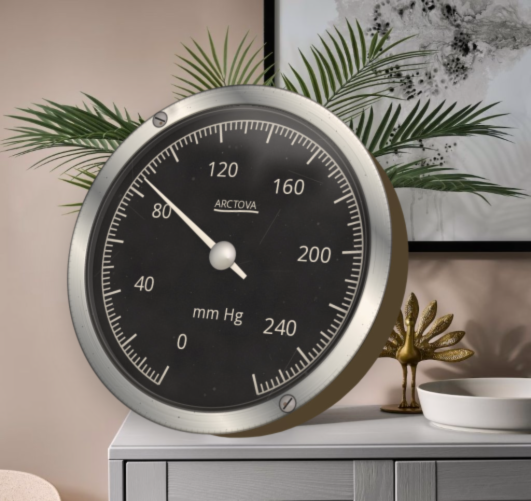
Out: value=86 unit=mmHg
